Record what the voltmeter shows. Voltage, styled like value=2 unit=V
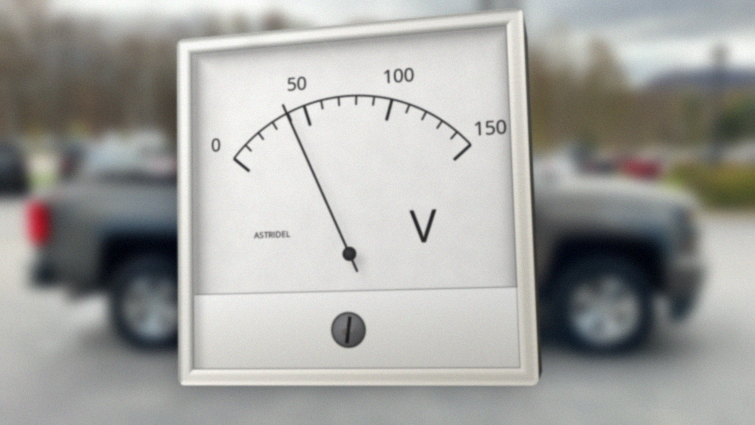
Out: value=40 unit=V
